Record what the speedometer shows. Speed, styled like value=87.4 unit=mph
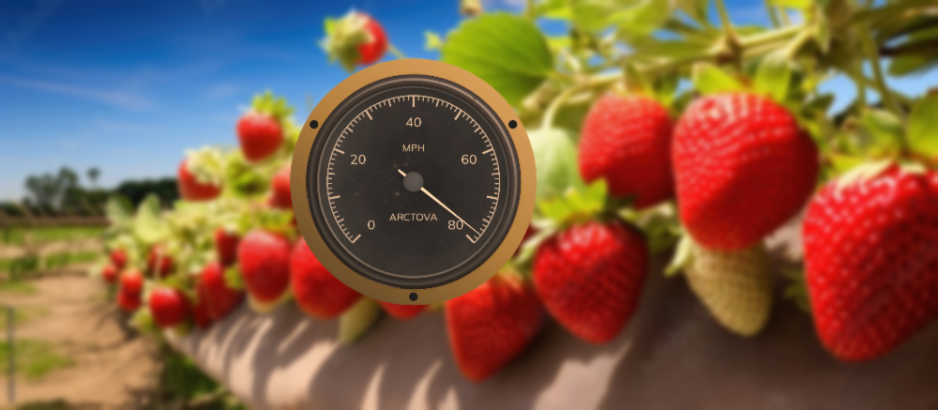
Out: value=78 unit=mph
